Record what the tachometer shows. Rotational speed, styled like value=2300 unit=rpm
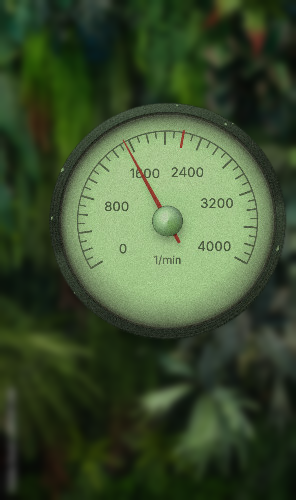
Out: value=1550 unit=rpm
